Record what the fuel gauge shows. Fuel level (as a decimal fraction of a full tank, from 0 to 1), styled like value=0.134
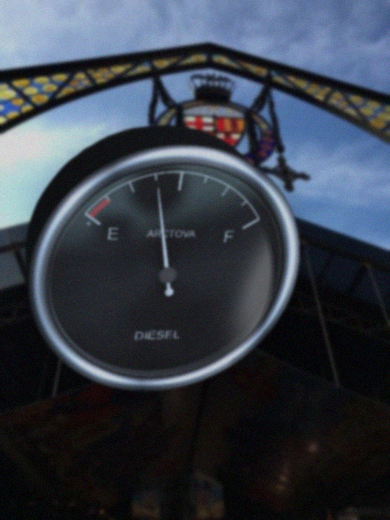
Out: value=0.375
